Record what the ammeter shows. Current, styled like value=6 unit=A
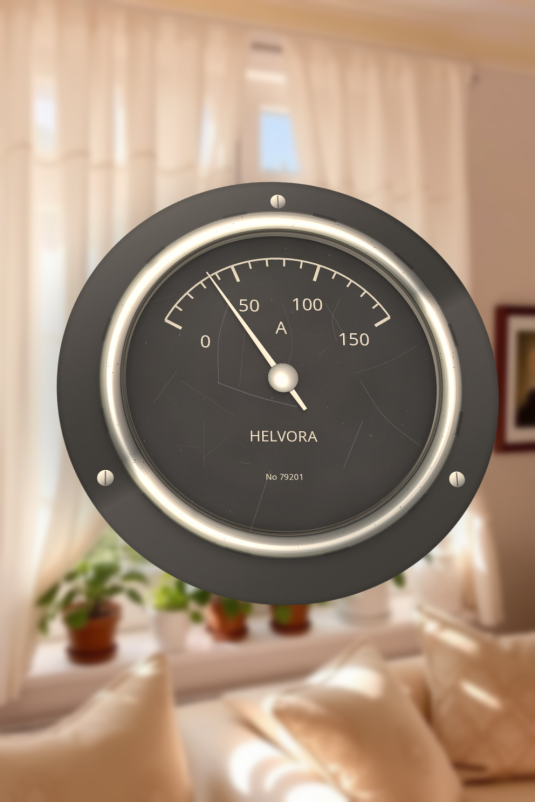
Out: value=35 unit=A
